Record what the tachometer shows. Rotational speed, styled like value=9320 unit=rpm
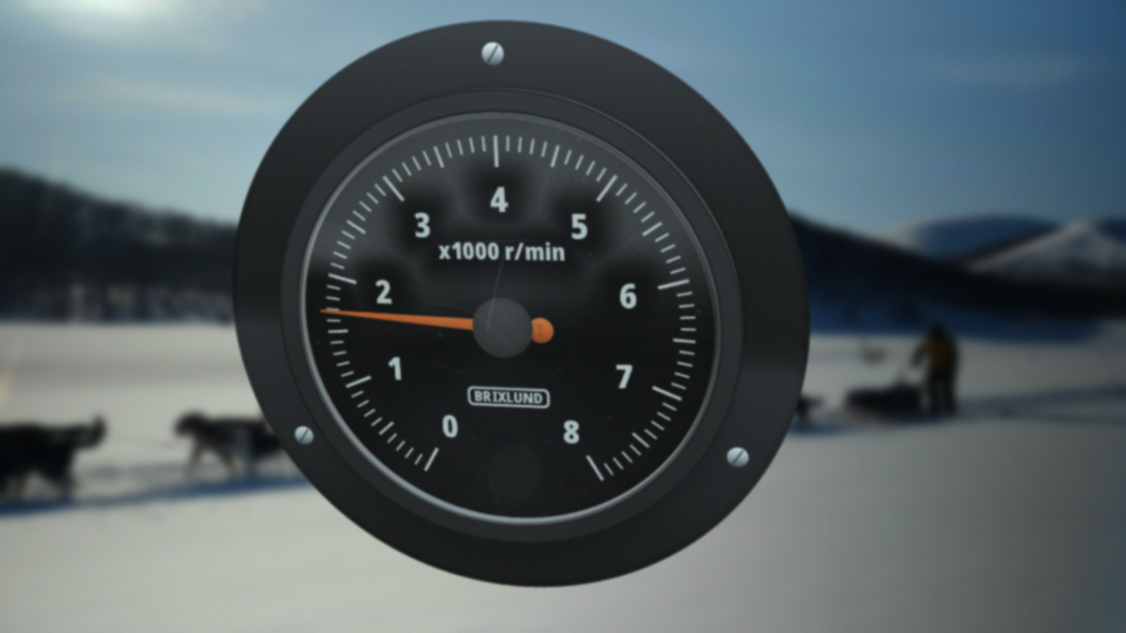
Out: value=1700 unit=rpm
